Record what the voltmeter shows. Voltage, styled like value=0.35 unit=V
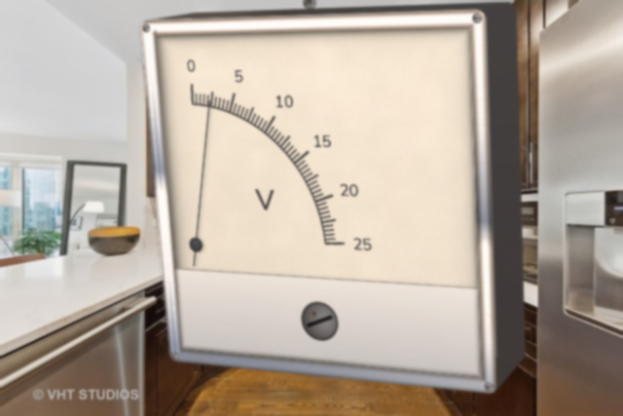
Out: value=2.5 unit=V
